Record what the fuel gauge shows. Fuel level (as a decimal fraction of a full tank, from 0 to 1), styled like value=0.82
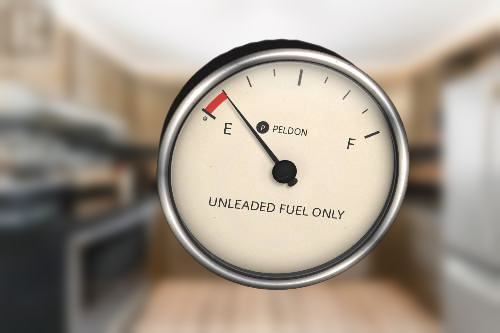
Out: value=0.125
